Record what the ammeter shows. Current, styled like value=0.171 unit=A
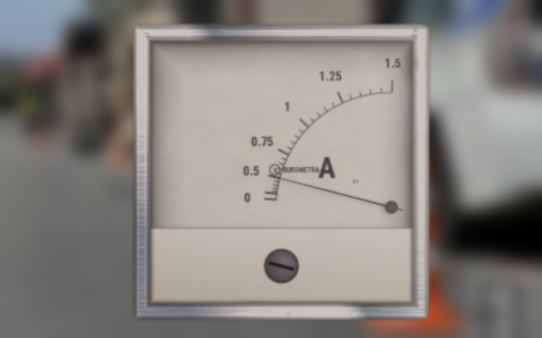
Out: value=0.5 unit=A
